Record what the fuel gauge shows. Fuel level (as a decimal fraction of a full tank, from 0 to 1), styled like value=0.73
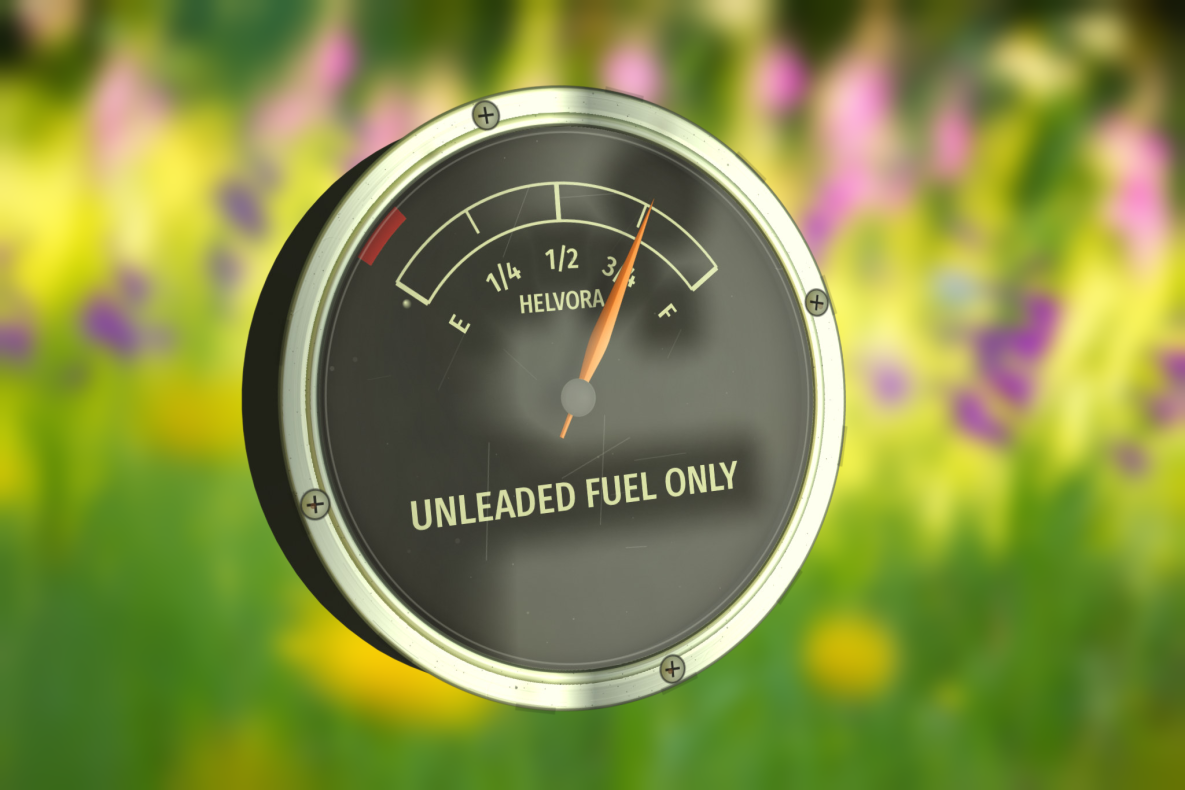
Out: value=0.75
